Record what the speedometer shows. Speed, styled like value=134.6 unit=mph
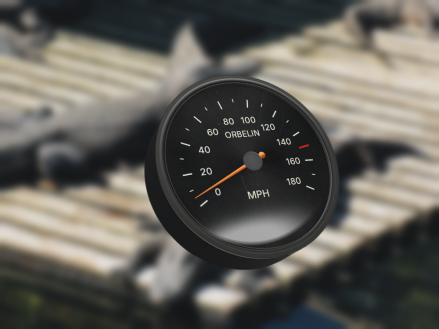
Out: value=5 unit=mph
